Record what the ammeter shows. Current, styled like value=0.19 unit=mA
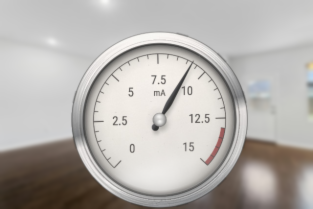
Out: value=9.25 unit=mA
